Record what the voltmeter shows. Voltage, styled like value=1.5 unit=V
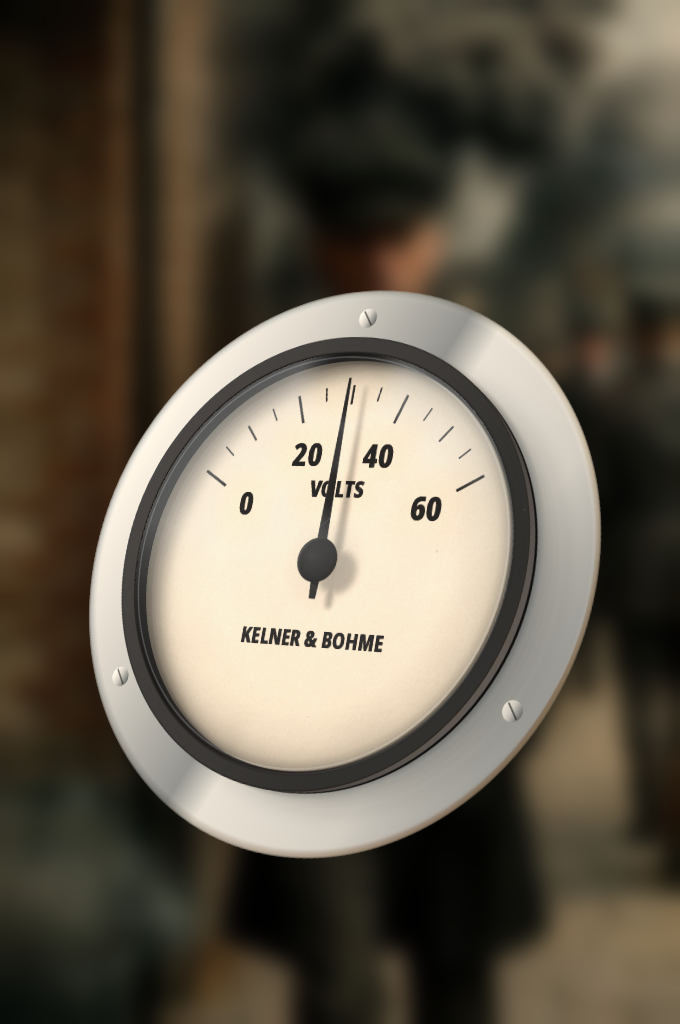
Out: value=30 unit=V
